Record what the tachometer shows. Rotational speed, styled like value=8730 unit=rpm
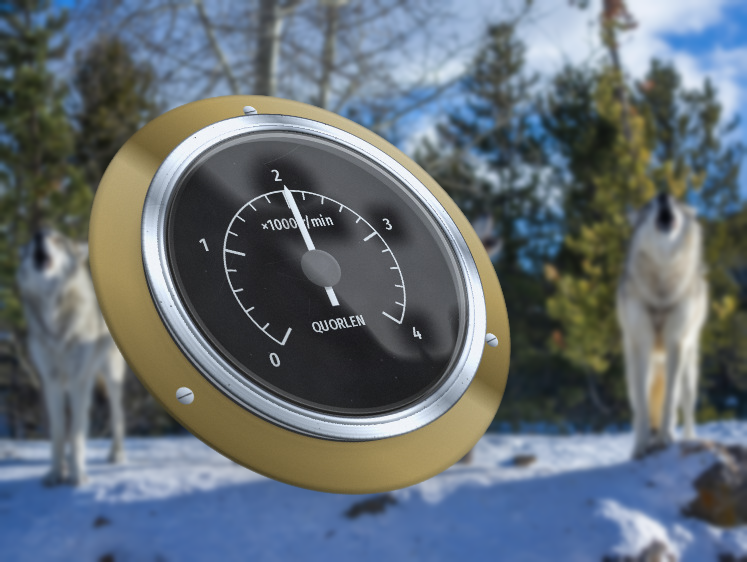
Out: value=2000 unit=rpm
